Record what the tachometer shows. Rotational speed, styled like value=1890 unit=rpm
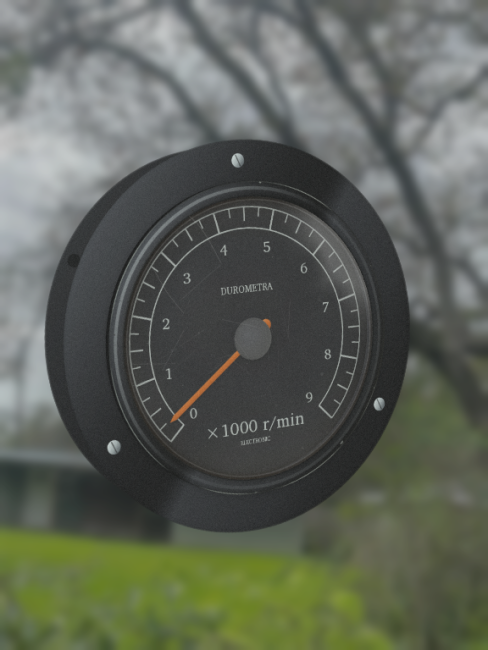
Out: value=250 unit=rpm
